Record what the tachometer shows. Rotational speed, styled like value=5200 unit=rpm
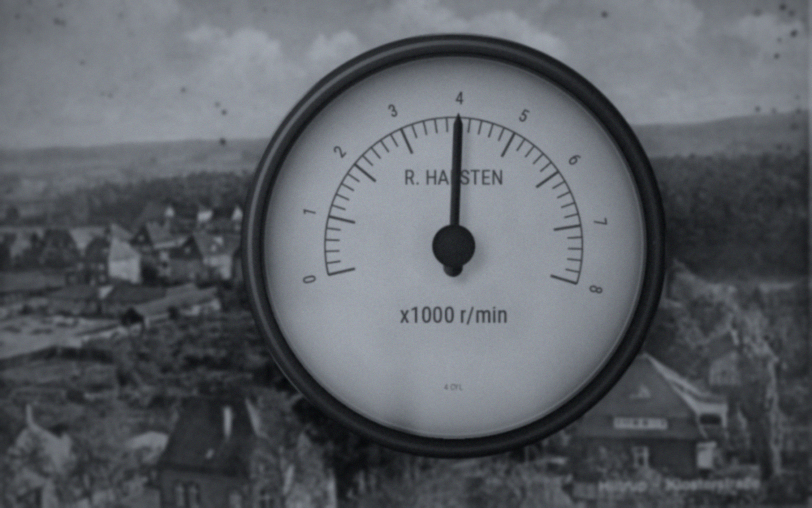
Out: value=4000 unit=rpm
